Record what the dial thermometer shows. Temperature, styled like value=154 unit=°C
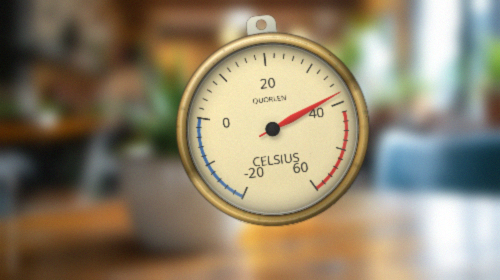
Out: value=38 unit=°C
